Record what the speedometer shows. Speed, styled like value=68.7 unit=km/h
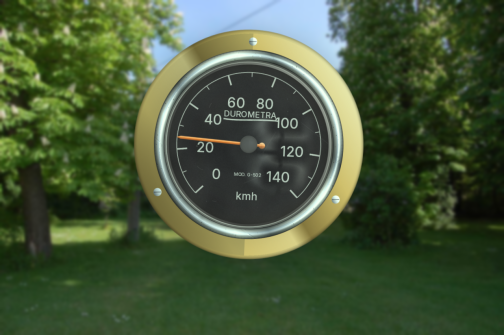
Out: value=25 unit=km/h
